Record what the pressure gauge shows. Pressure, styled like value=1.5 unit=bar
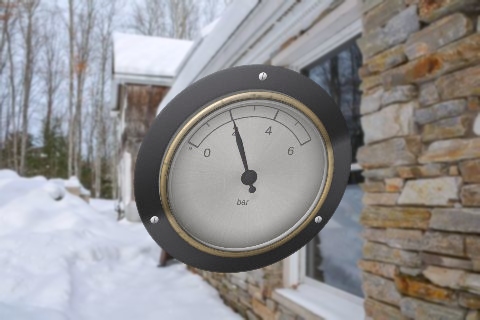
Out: value=2 unit=bar
